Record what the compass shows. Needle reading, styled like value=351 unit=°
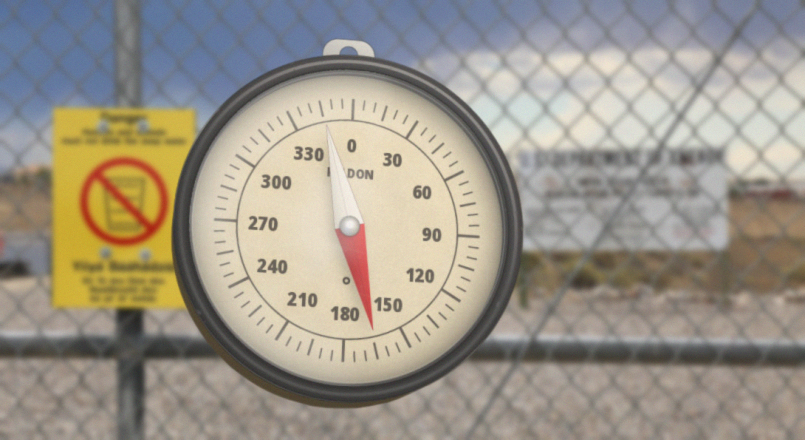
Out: value=165 unit=°
